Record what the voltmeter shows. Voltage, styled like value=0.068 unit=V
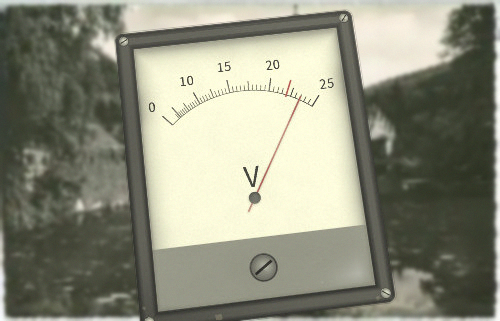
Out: value=23.5 unit=V
